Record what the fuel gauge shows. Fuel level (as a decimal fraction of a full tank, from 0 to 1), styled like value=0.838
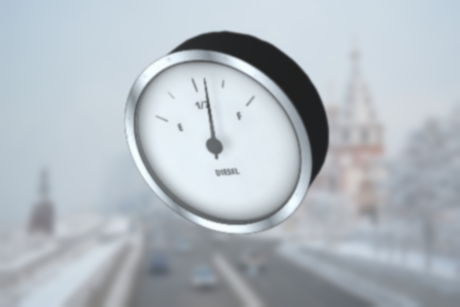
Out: value=0.625
